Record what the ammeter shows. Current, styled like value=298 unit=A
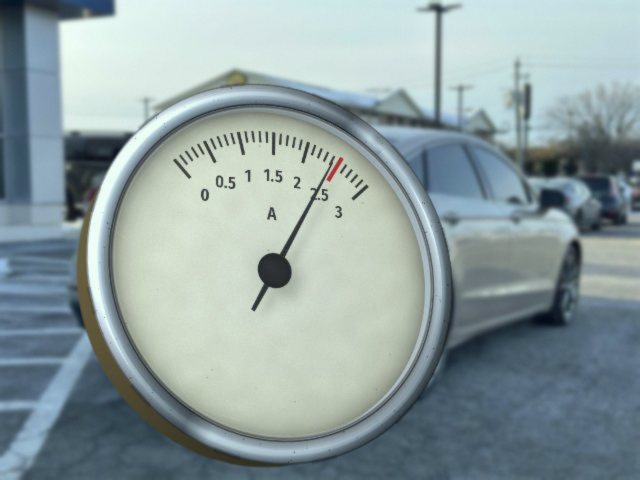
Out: value=2.4 unit=A
